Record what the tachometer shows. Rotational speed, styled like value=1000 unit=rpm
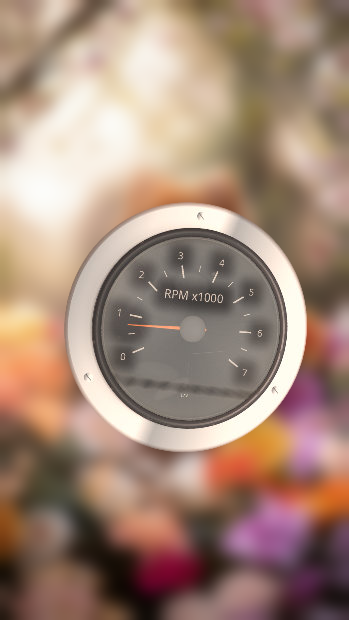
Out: value=750 unit=rpm
